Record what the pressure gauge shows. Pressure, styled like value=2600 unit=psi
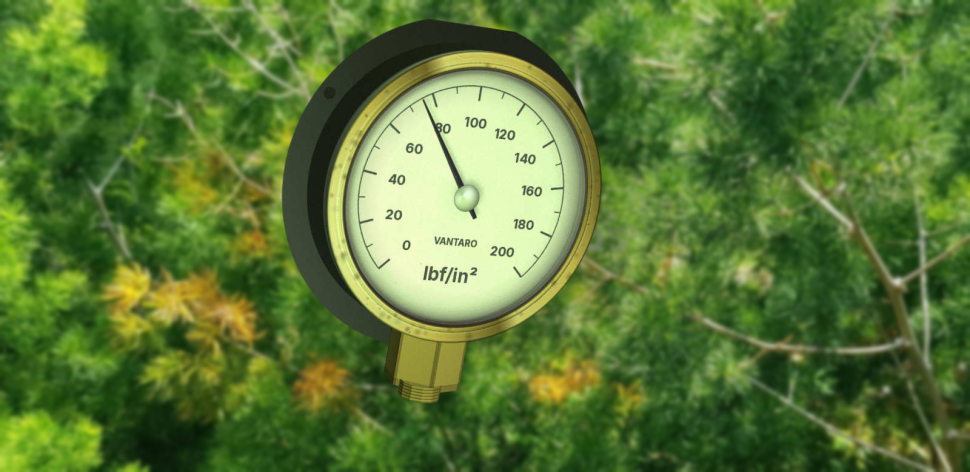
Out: value=75 unit=psi
